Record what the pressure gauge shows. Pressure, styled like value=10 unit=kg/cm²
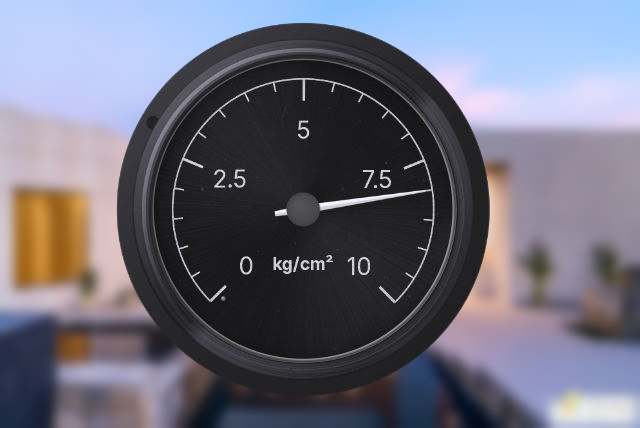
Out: value=8 unit=kg/cm²
